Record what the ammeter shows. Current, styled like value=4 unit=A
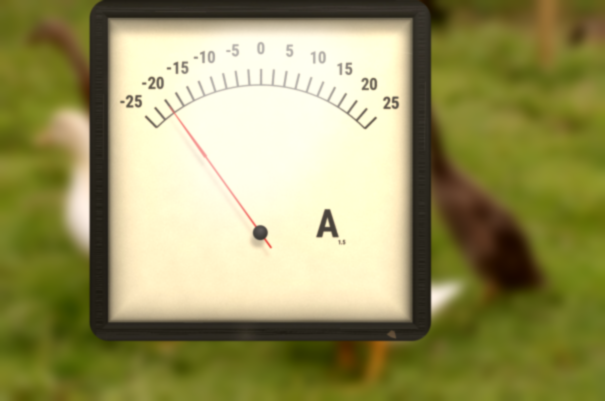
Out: value=-20 unit=A
